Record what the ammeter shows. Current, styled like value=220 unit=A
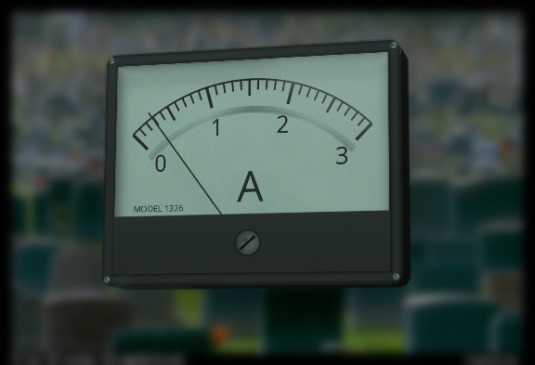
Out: value=0.3 unit=A
